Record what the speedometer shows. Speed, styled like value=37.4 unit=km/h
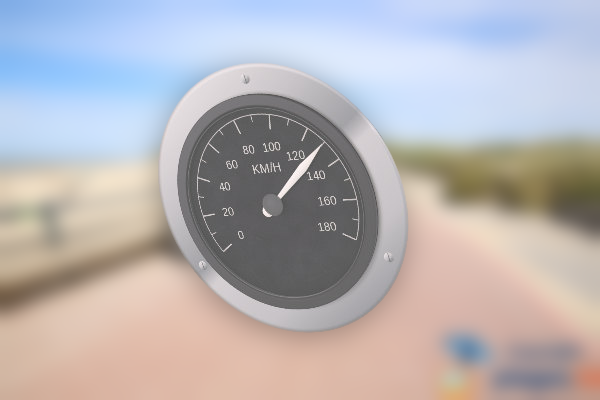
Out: value=130 unit=km/h
